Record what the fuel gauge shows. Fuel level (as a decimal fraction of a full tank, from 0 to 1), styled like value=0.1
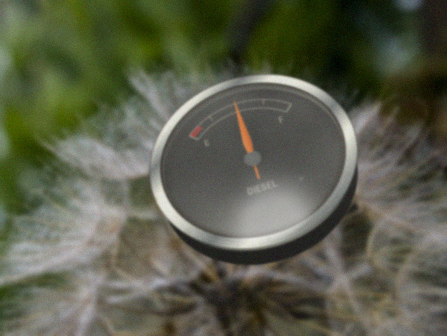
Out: value=0.5
